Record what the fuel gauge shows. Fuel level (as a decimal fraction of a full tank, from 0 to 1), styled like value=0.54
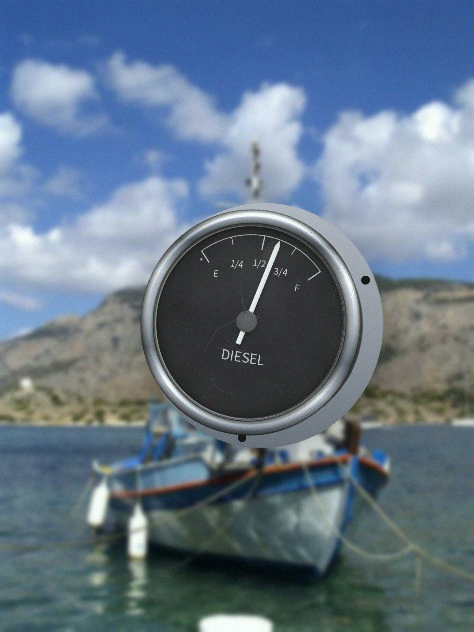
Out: value=0.625
